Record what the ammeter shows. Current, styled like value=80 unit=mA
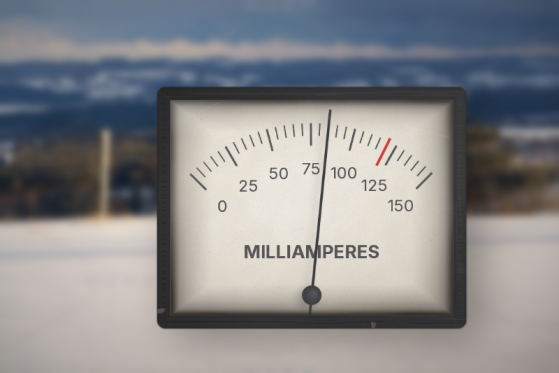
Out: value=85 unit=mA
